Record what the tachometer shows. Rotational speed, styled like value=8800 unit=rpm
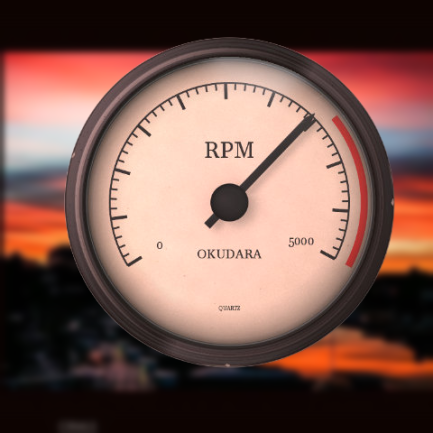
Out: value=3450 unit=rpm
